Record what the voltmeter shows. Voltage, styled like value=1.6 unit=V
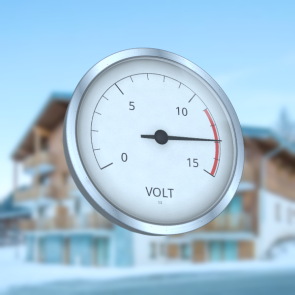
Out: value=13 unit=V
